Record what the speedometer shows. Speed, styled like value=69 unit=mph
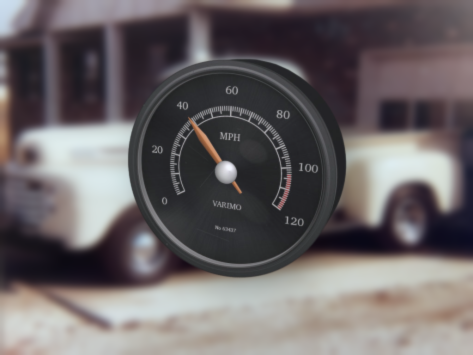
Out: value=40 unit=mph
